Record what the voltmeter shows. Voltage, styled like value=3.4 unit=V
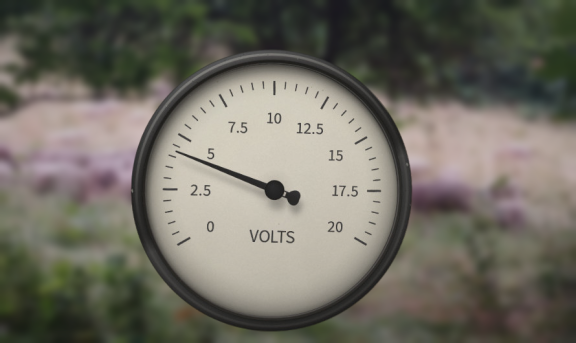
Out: value=4.25 unit=V
